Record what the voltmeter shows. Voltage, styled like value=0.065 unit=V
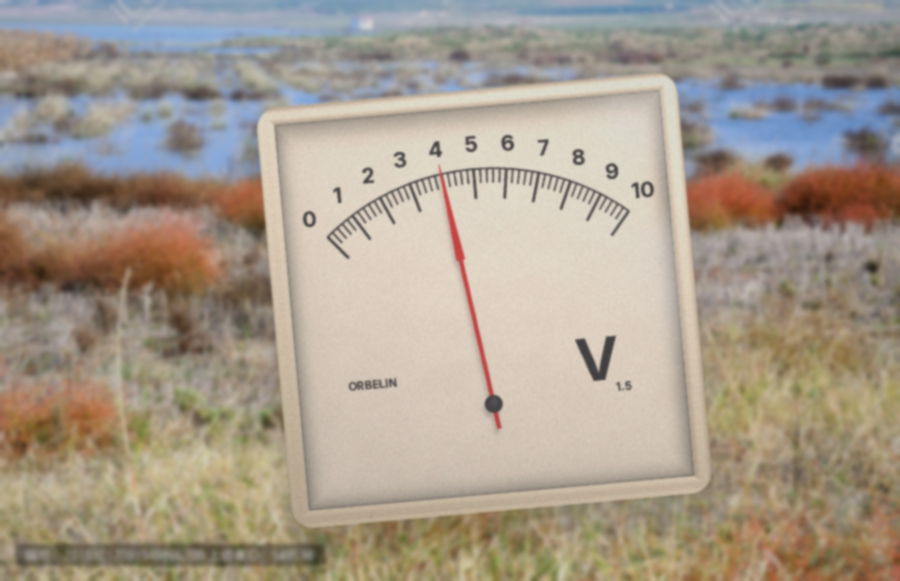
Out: value=4 unit=V
